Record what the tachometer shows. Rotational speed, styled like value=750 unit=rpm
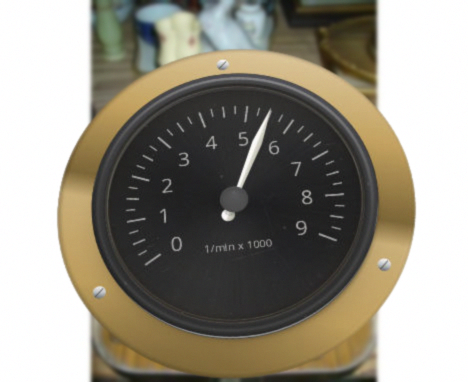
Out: value=5500 unit=rpm
